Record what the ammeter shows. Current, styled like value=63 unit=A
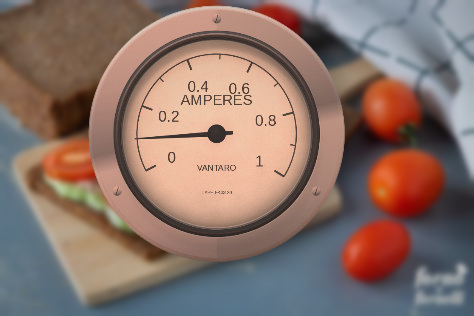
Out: value=0.1 unit=A
